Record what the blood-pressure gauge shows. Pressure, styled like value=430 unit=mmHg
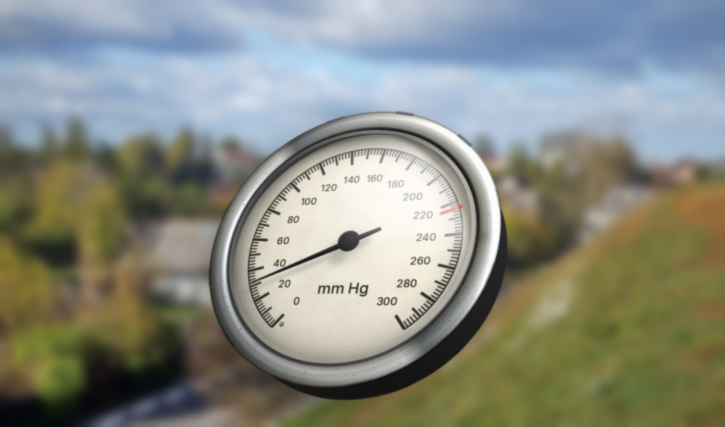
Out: value=30 unit=mmHg
